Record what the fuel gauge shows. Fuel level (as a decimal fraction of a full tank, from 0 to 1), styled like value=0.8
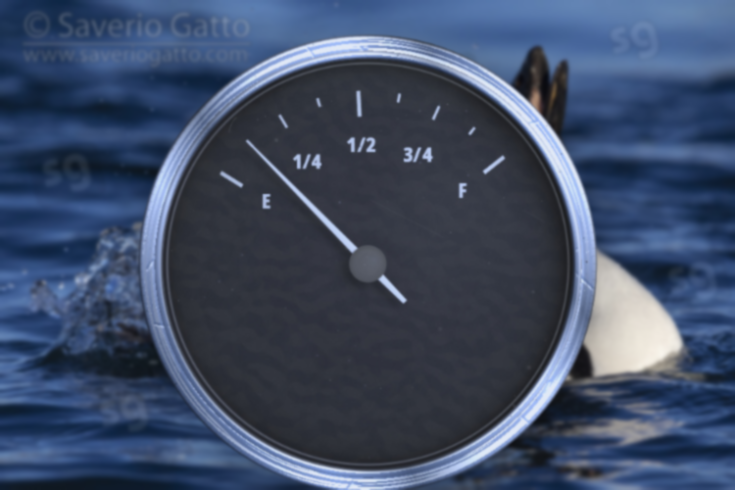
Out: value=0.125
